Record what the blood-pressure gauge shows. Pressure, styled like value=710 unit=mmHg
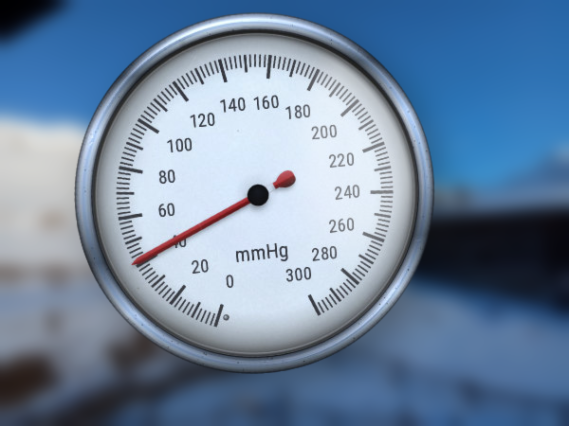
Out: value=42 unit=mmHg
